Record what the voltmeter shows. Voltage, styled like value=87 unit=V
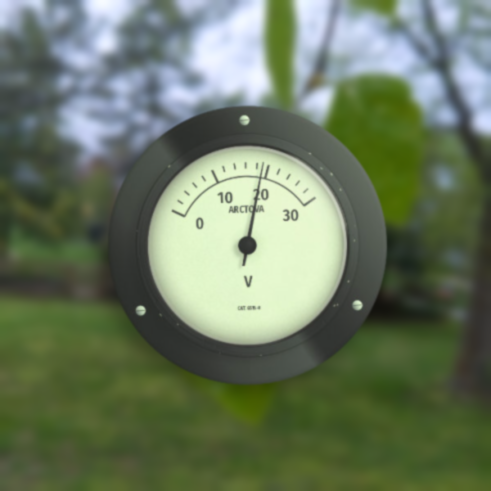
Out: value=19 unit=V
